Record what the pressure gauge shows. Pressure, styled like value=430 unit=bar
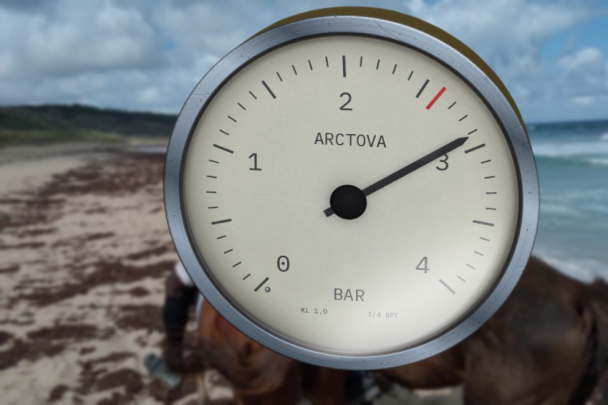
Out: value=2.9 unit=bar
